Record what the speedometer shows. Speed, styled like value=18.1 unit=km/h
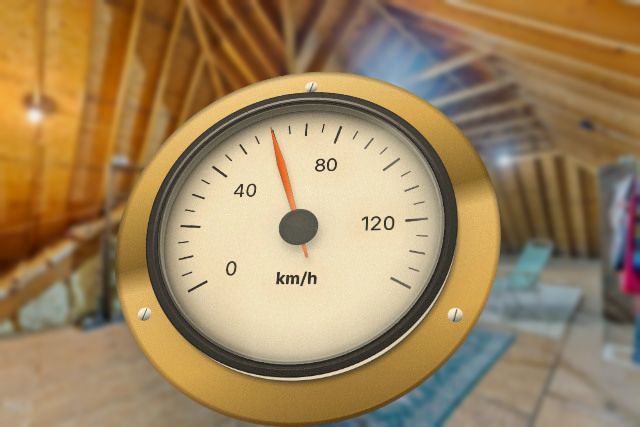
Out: value=60 unit=km/h
